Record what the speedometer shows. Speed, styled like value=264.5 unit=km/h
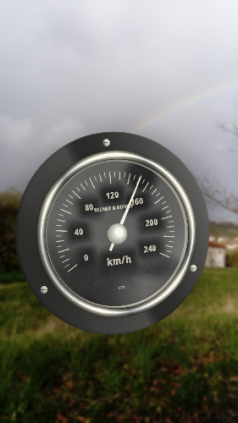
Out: value=150 unit=km/h
